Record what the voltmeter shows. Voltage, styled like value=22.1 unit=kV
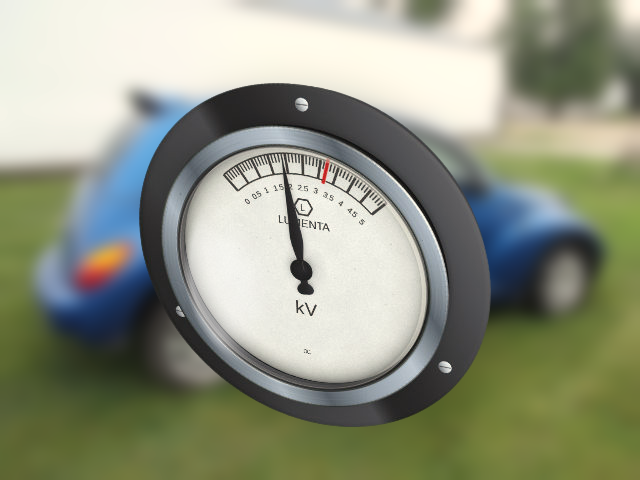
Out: value=2 unit=kV
